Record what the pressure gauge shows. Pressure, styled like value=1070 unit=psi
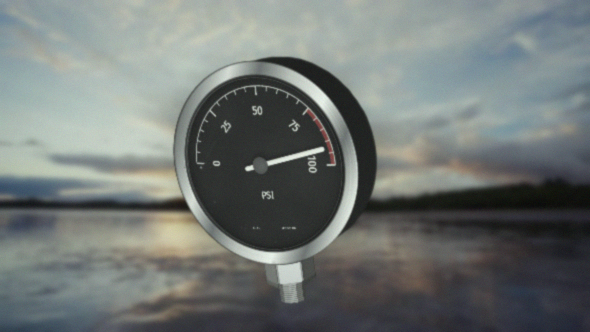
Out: value=92.5 unit=psi
